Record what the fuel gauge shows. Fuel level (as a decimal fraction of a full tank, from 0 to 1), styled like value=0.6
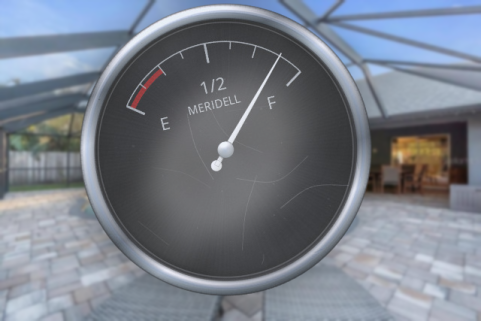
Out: value=0.875
